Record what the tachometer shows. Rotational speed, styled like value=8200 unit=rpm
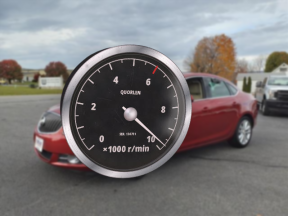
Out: value=9750 unit=rpm
